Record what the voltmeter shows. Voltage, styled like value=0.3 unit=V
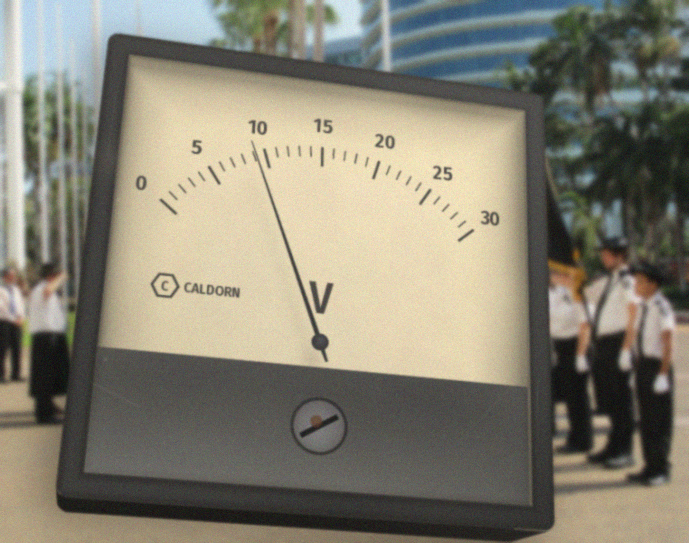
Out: value=9 unit=V
